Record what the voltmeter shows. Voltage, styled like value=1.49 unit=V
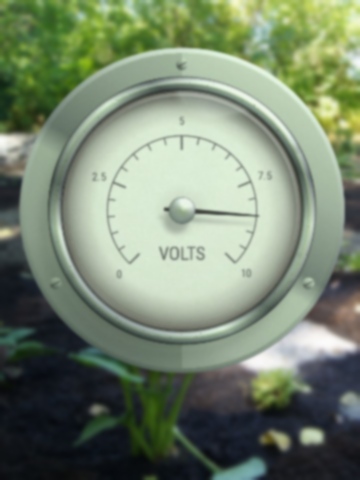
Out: value=8.5 unit=V
